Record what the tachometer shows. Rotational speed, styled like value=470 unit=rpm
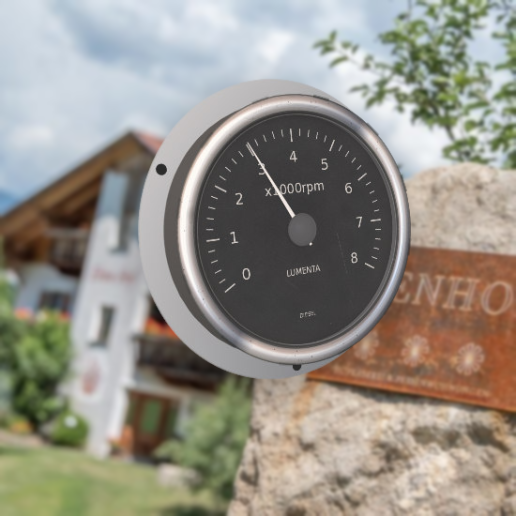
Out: value=3000 unit=rpm
